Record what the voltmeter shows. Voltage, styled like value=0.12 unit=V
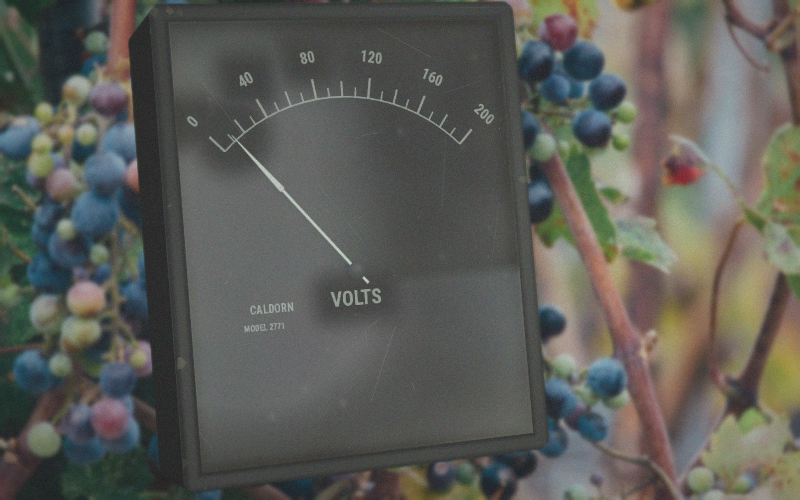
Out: value=10 unit=V
